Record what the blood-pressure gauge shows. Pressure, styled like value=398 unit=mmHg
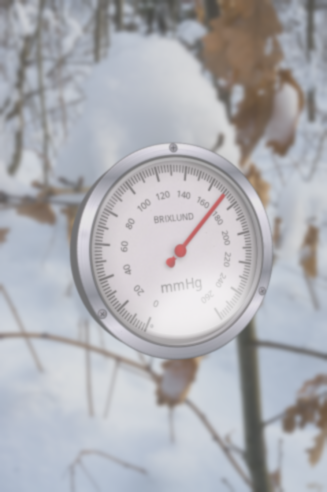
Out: value=170 unit=mmHg
